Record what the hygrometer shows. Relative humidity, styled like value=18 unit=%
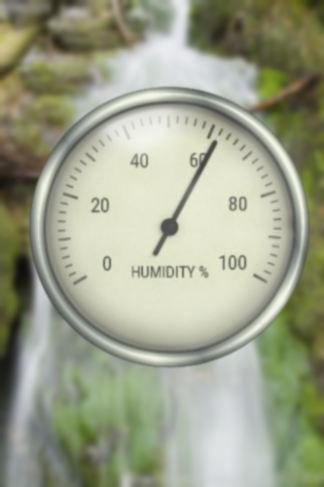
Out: value=62 unit=%
